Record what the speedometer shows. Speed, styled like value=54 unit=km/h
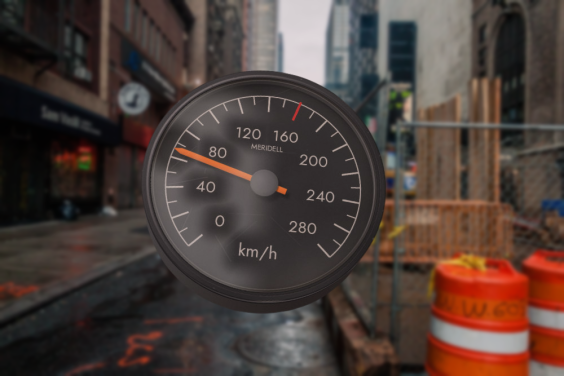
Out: value=65 unit=km/h
